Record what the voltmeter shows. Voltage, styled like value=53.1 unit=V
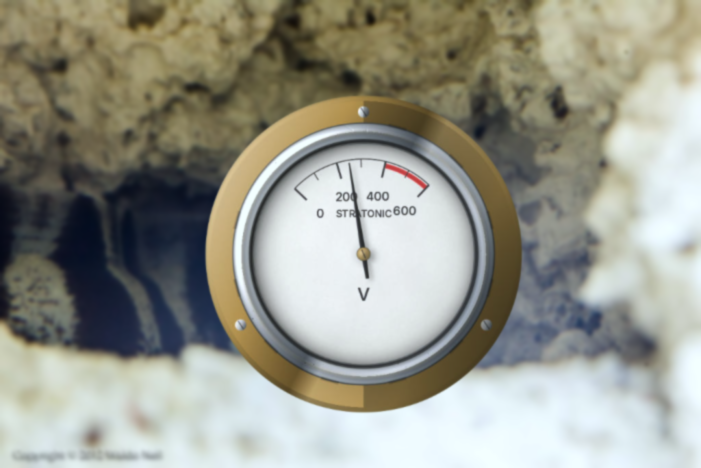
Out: value=250 unit=V
